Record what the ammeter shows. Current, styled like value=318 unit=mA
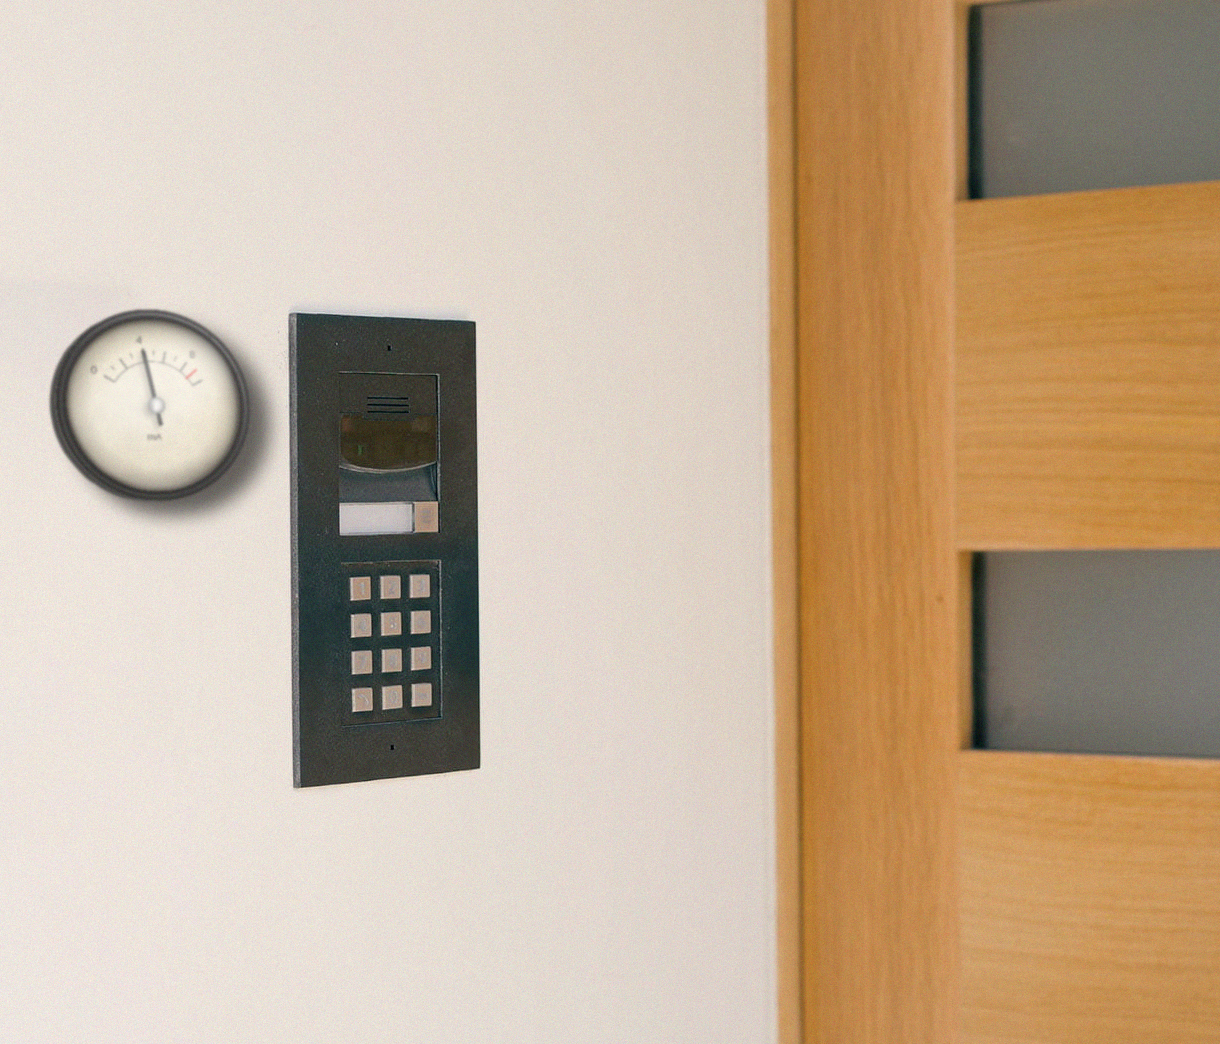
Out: value=4 unit=mA
